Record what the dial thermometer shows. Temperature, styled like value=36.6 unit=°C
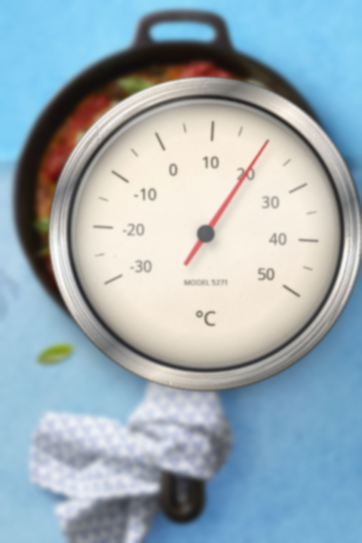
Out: value=20 unit=°C
